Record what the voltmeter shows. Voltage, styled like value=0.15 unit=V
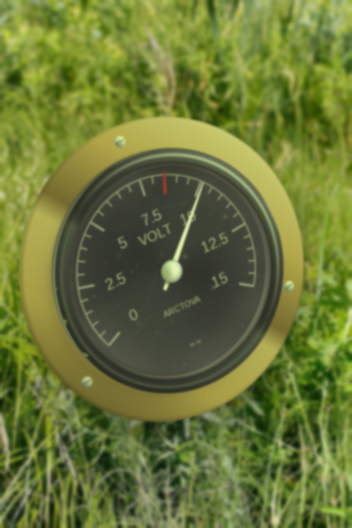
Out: value=10 unit=V
